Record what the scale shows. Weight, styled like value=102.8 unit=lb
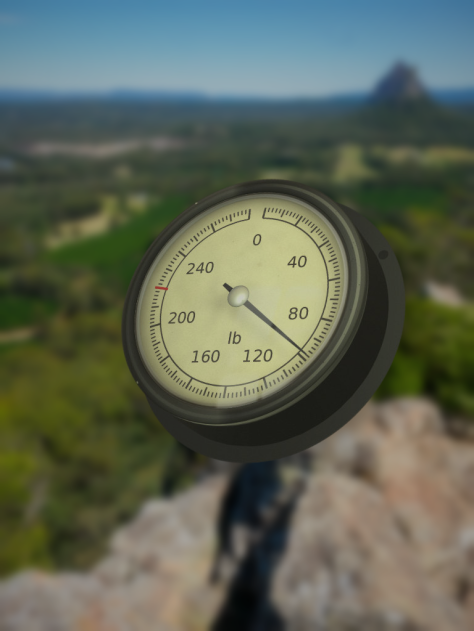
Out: value=98 unit=lb
